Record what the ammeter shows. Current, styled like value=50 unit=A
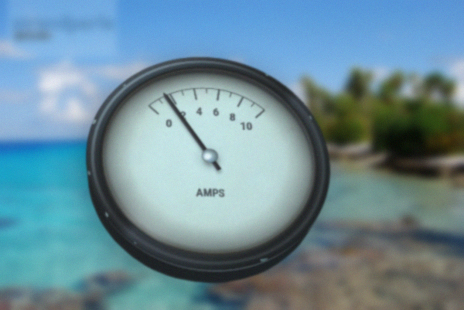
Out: value=1.5 unit=A
